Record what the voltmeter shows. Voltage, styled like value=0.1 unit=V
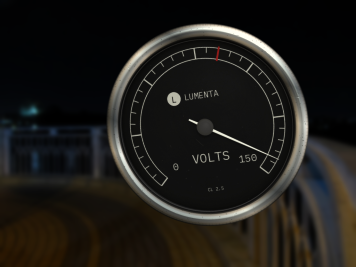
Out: value=142.5 unit=V
